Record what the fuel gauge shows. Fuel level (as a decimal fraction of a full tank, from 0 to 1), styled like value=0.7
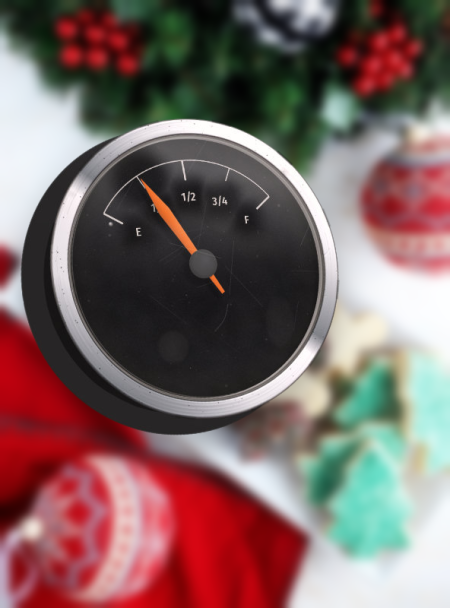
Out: value=0.25
